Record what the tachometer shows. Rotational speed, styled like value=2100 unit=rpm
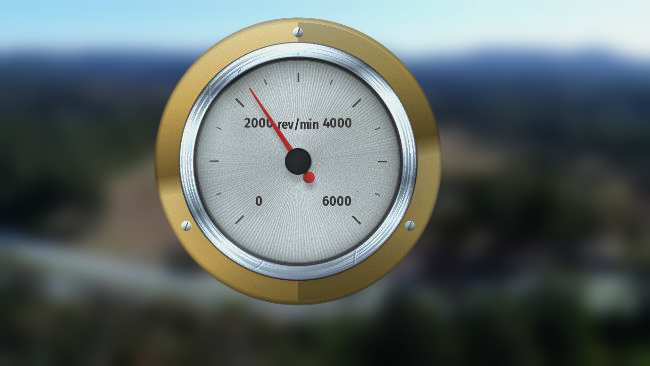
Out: value=2250 unit=rpm
